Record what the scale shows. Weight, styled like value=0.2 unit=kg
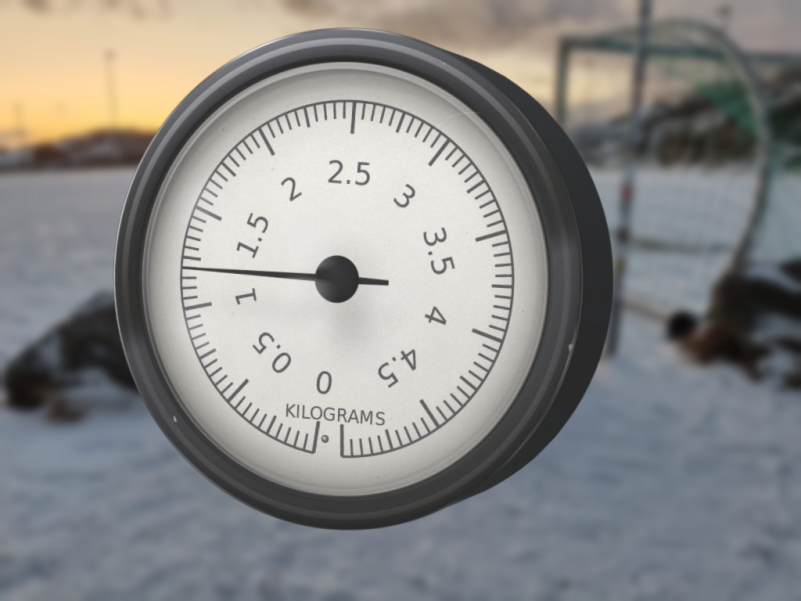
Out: value=1.2 unit=kg
